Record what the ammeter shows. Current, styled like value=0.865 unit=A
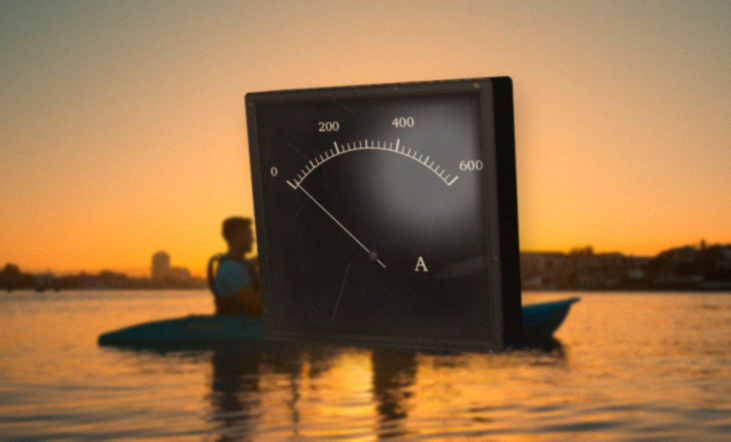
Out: value=20 unit=A
